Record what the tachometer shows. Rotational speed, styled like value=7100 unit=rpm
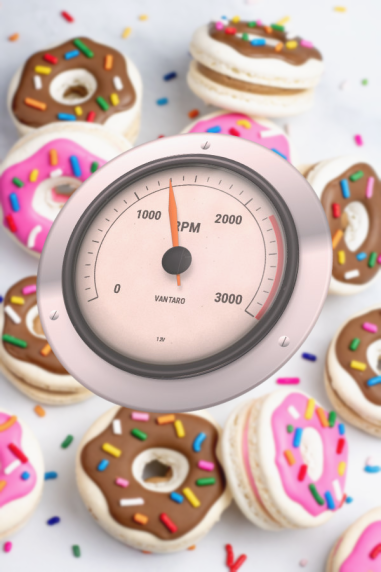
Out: value=1300 unit=rpm
